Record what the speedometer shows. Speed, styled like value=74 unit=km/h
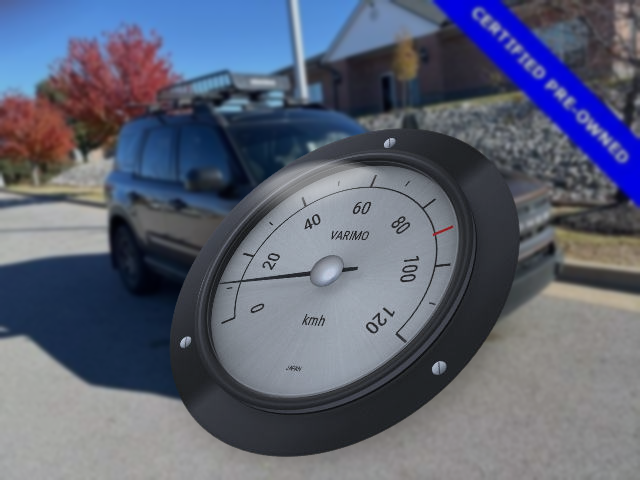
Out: value=10 unit=km/h
